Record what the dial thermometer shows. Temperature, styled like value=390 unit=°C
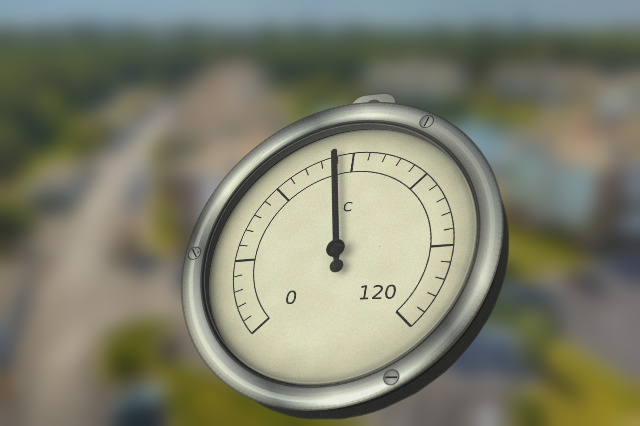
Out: value=56 unit=°C
